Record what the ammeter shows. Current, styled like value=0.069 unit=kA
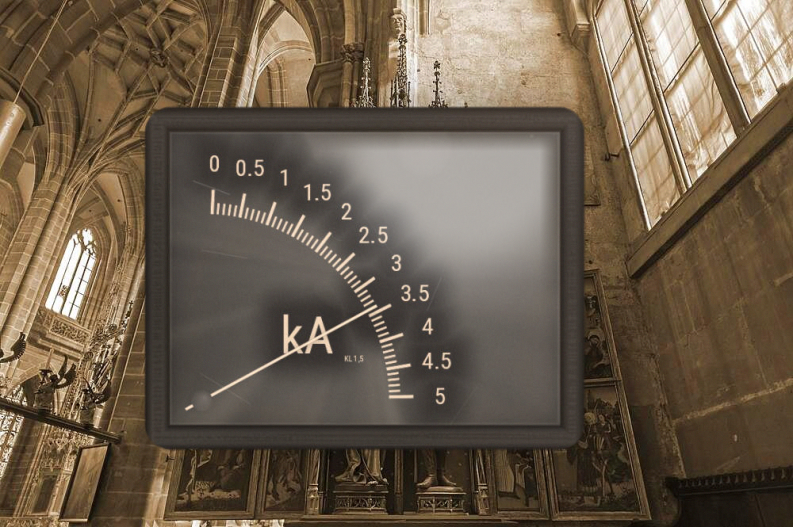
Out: value=3.4 unit=kA
